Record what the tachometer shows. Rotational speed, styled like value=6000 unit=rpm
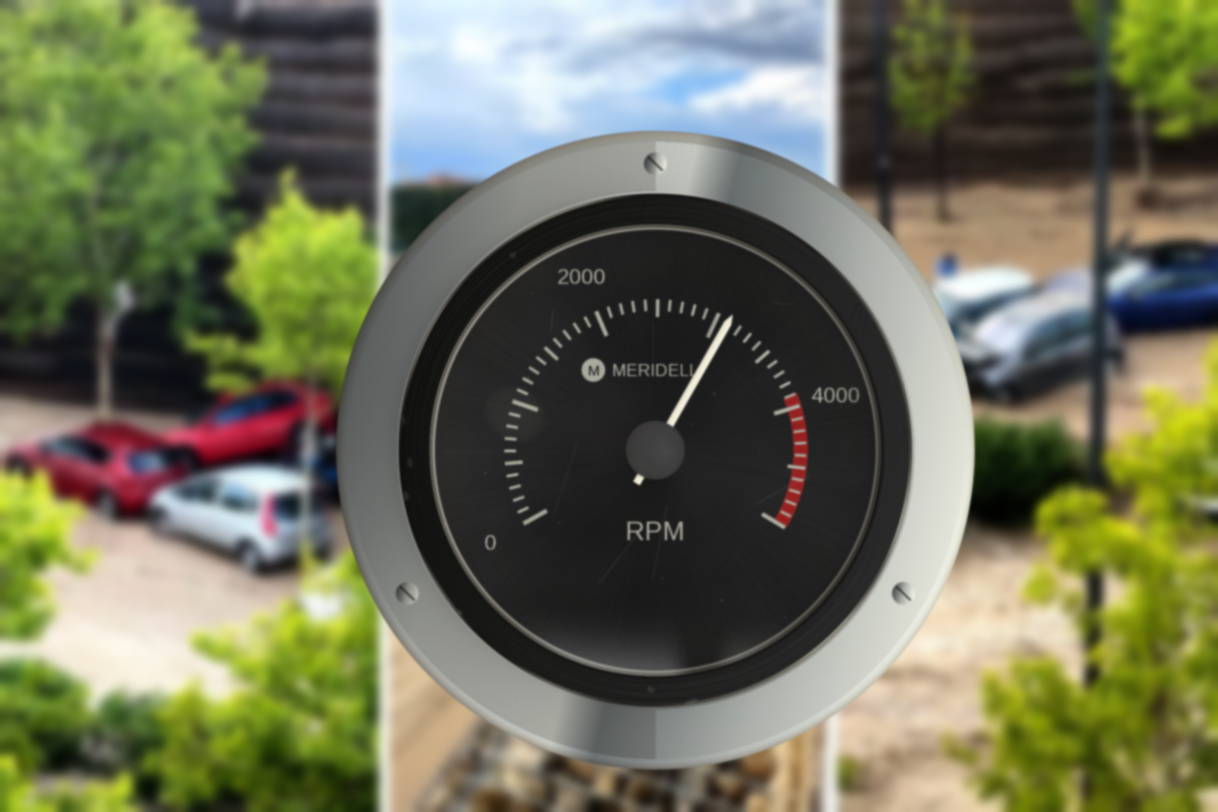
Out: value=3100 unit=rpm
